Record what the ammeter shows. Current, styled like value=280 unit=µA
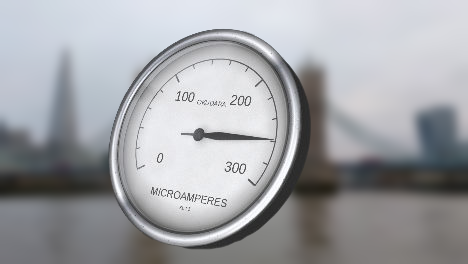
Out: value=260 unit=µA
